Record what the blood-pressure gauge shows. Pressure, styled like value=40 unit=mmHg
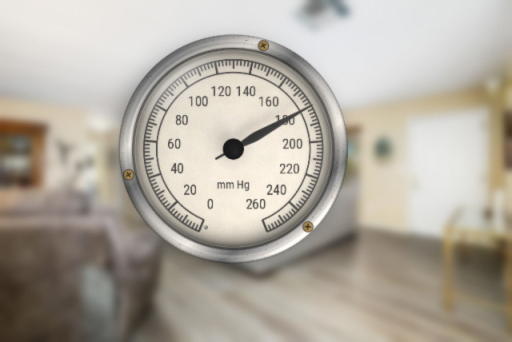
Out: value=180 unit=mmHg
